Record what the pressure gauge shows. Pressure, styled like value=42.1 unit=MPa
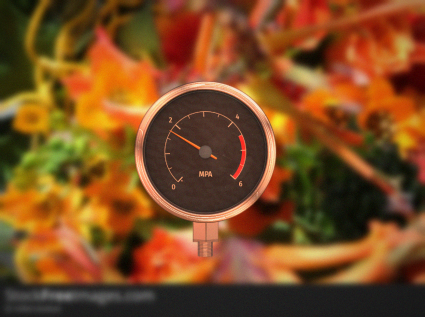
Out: value=1.75 unit=MPa
